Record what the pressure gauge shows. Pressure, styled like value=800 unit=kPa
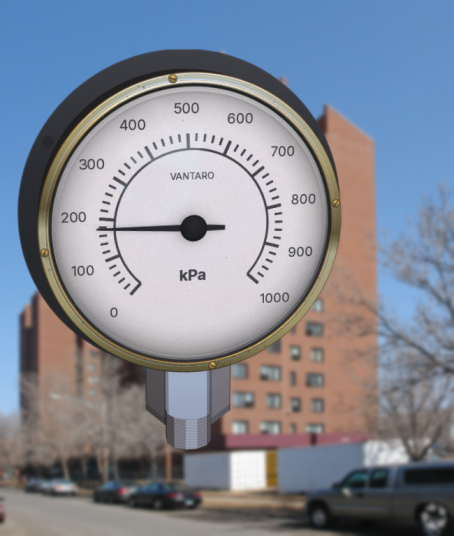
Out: value=180 unit=kPa
